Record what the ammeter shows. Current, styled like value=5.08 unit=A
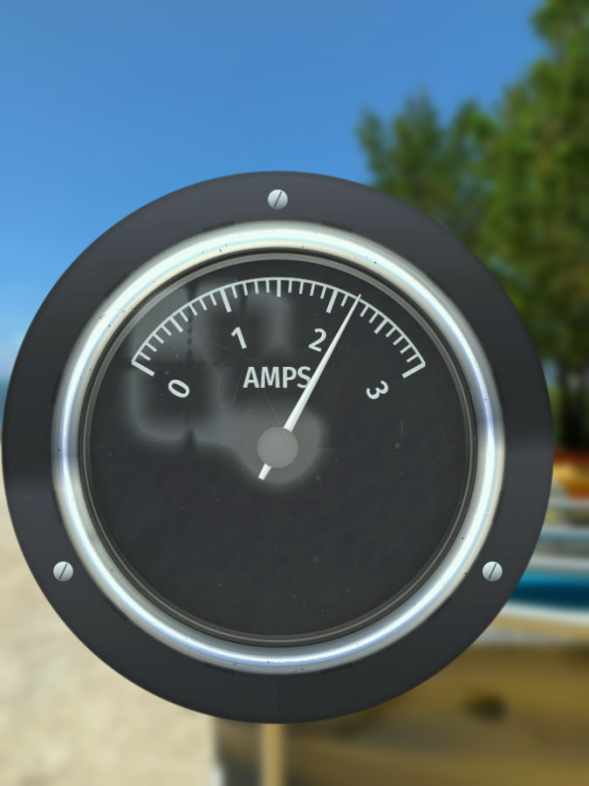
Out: value=2.2 unit=A
